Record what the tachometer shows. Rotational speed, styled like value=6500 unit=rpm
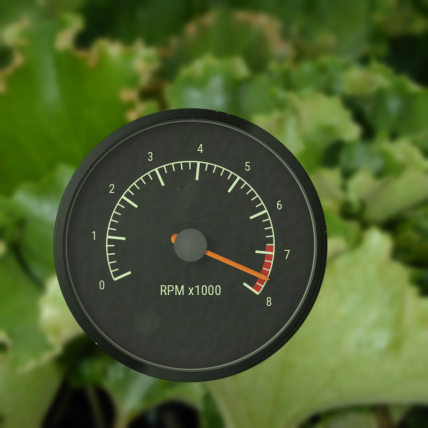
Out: value=7600 unit=rpm
